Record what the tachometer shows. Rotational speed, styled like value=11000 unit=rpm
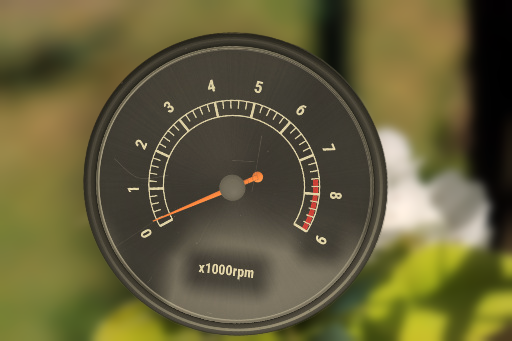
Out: value=200 unit=rpm
